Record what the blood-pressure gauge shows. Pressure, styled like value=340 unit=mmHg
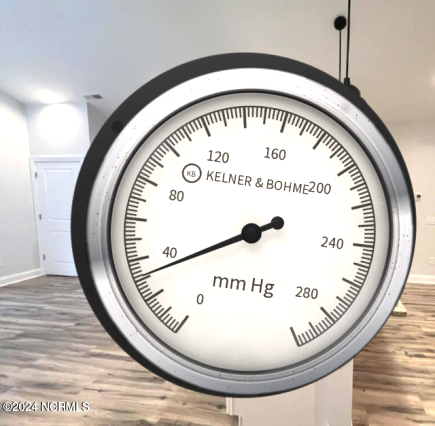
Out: value=32 unit=mmHg
